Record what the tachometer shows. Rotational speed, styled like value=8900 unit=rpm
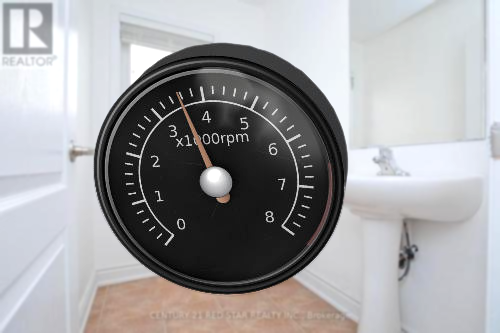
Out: value=3600 unit=rpm
